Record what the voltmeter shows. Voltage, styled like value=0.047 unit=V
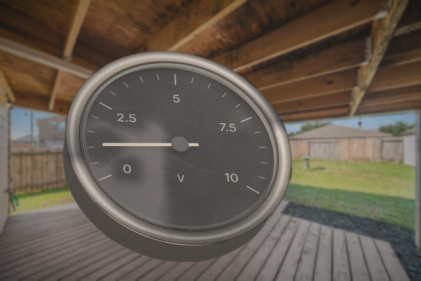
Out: value=1 unit=V
